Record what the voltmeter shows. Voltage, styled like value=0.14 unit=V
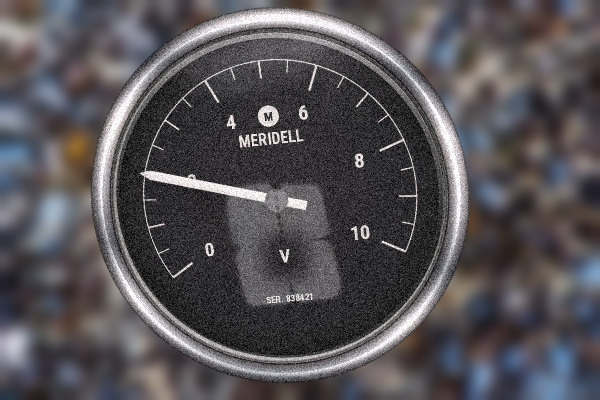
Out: value=2 unit=V
